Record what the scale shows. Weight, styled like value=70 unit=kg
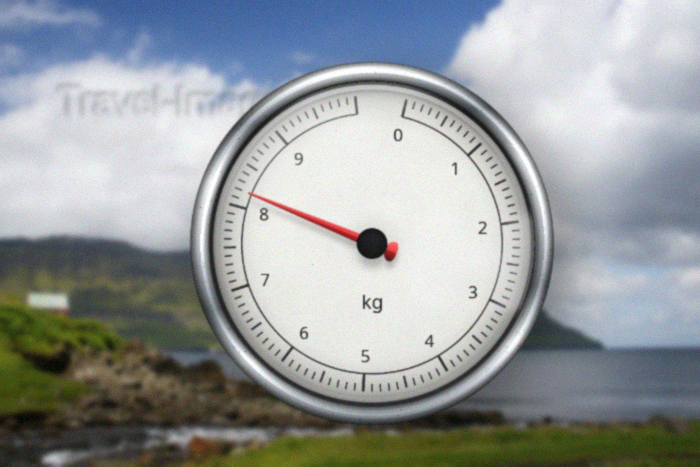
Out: value=8.2 unit=kg
